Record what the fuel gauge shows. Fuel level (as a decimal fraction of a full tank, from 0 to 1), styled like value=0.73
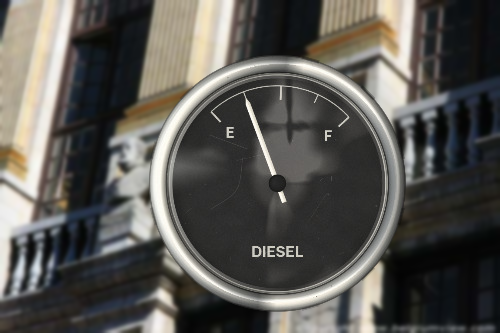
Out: value=0.25
